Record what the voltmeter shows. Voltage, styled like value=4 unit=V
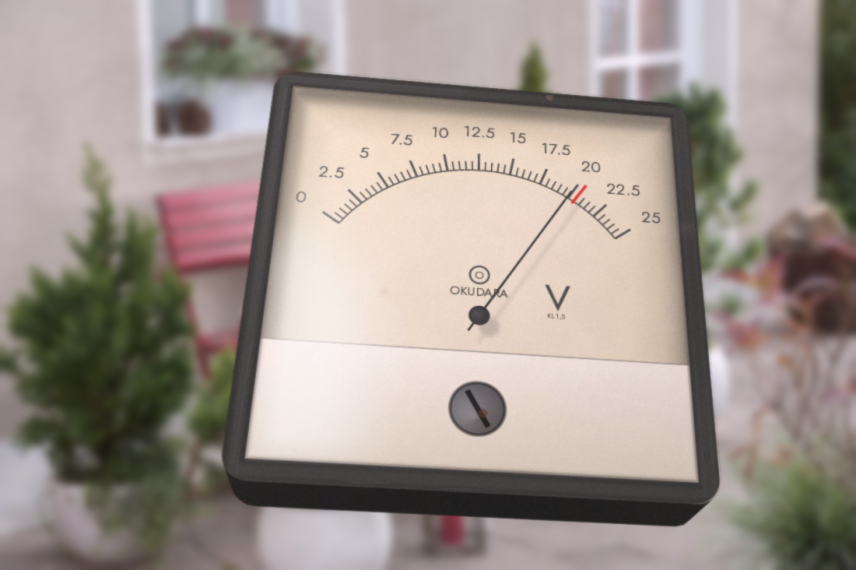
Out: value=20 unit=V
